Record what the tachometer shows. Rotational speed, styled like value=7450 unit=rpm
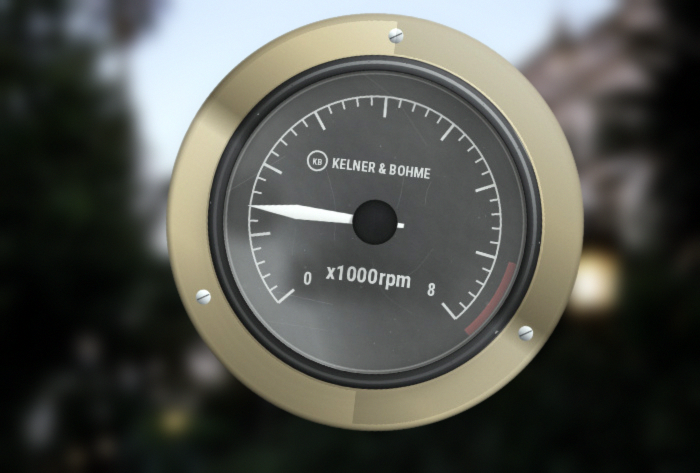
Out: value=1400 unit=rpm
